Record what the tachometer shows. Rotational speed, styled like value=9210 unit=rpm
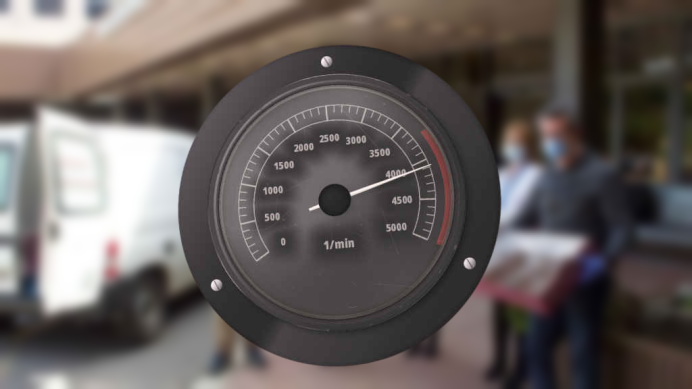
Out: value=4100 unit=rpm
